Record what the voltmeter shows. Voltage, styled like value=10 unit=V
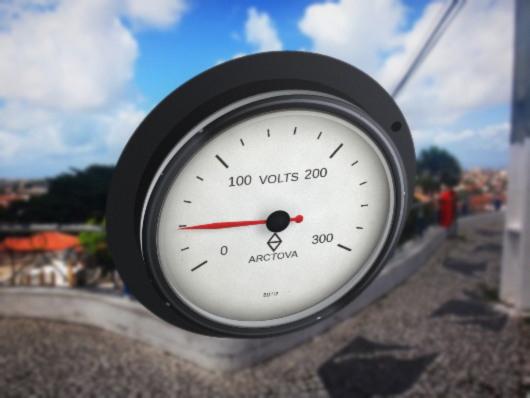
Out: value=40 unit=V
